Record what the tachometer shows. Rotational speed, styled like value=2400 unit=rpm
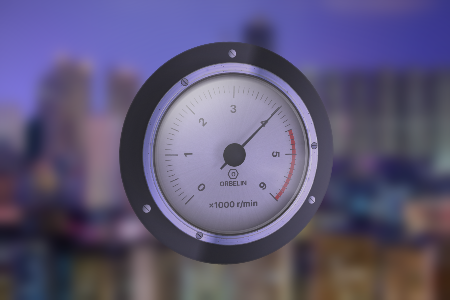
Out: value=4000 unit=rpm
